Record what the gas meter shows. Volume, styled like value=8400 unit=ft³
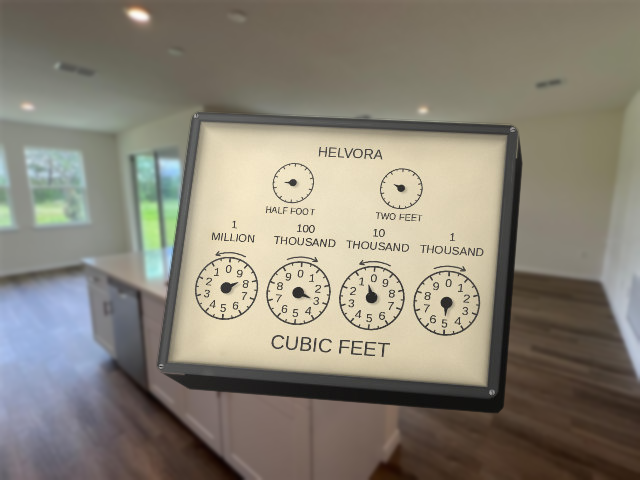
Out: value=830500 unit=ft³
